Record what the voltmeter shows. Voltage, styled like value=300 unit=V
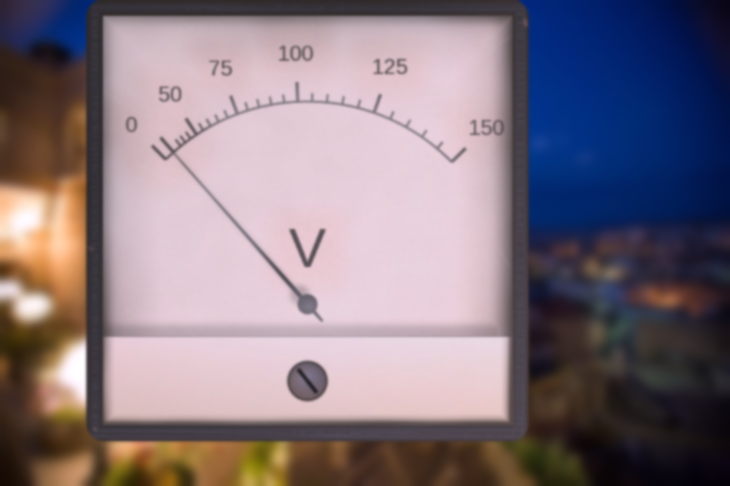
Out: value=25 unit=V
